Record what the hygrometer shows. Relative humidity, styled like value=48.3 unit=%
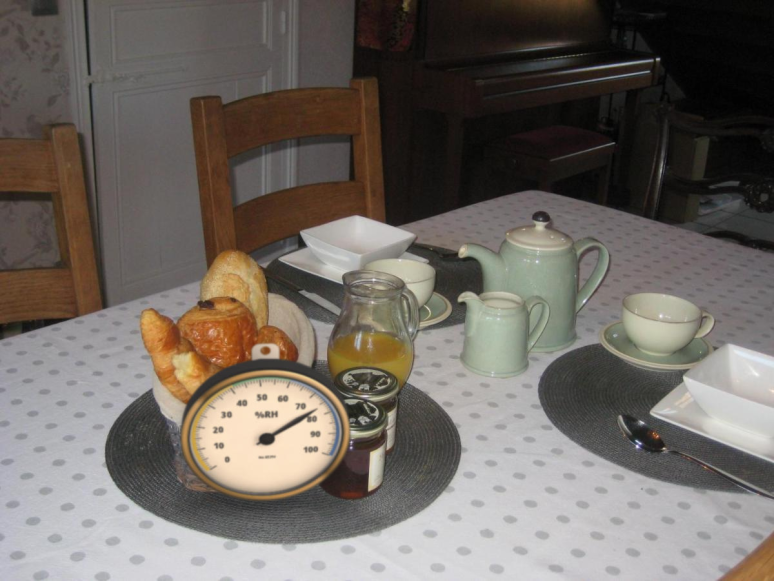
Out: value=75 unit=%
